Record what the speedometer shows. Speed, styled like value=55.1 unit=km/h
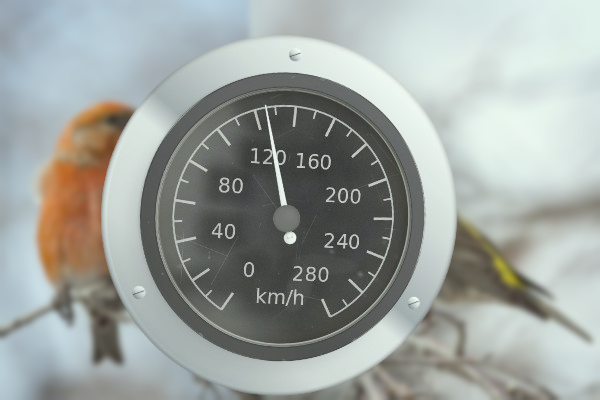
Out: value=125 unit=km/h
